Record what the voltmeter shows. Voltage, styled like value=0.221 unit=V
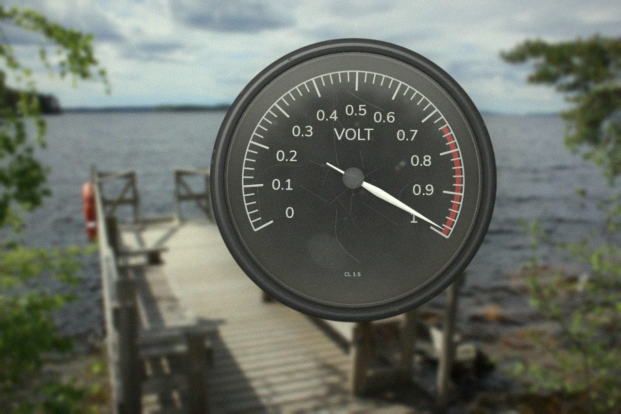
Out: value=0.99 unit=V
